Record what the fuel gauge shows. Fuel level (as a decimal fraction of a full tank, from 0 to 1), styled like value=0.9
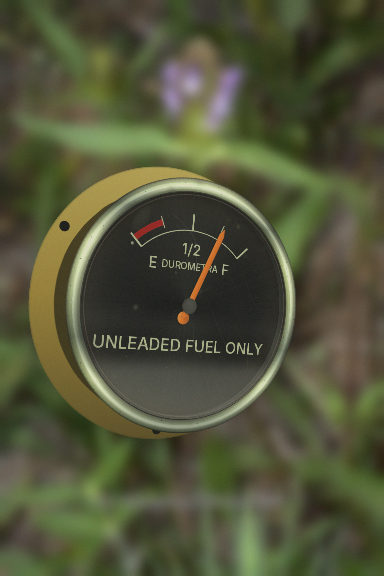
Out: value=0.75
